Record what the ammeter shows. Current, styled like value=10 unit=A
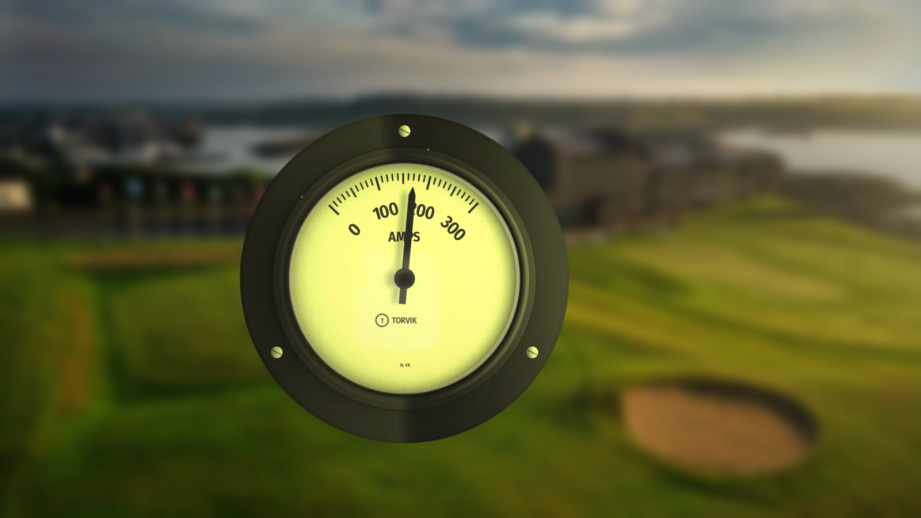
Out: value=170 unit=A
